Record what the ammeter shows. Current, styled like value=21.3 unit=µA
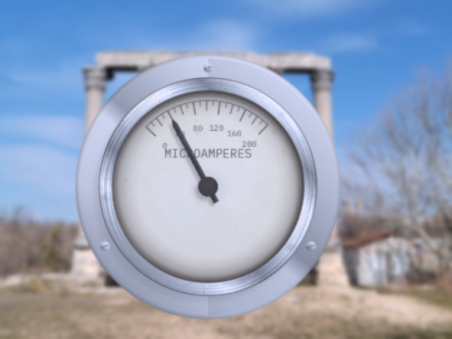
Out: value=40 unit=µA
